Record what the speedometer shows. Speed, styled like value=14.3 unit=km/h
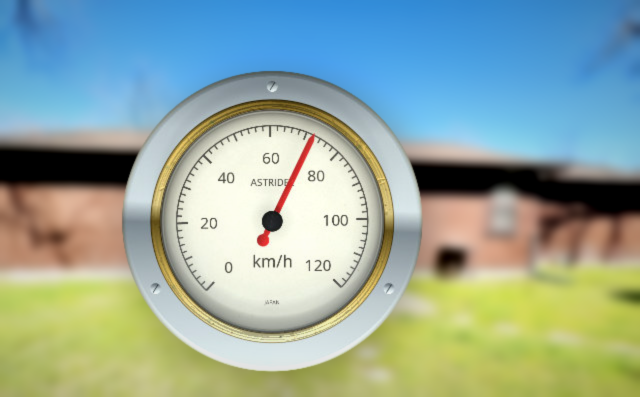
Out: value=72 unit=km/h
